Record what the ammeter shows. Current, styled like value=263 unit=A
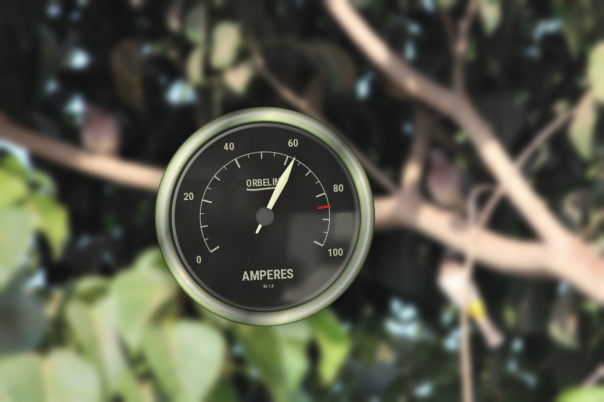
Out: value=62.5 unit=A
